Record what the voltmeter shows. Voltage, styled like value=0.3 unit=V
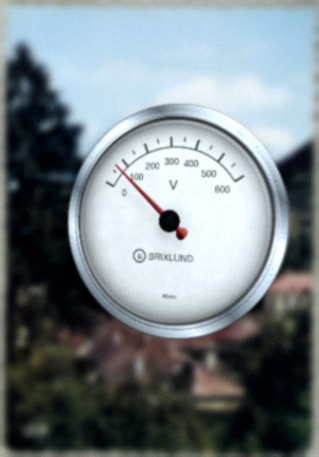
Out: value=75 unit=V
